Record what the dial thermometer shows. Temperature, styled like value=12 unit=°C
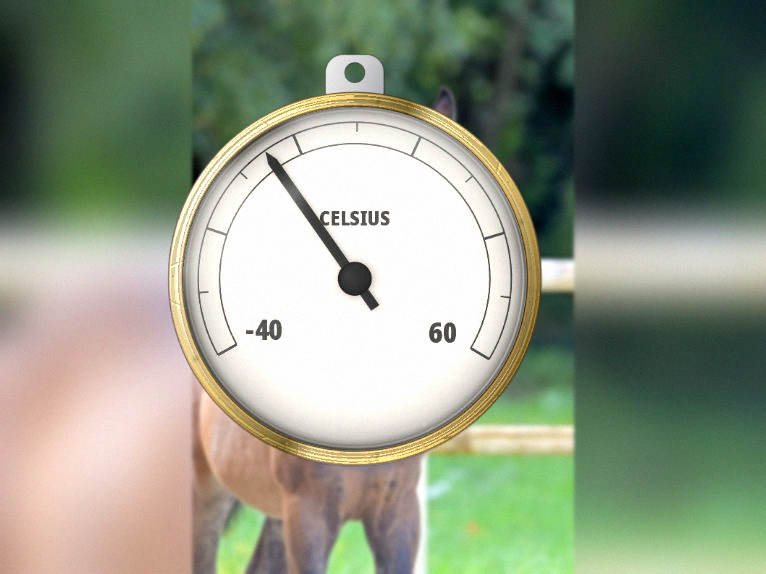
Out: value=-5 unit=°C
